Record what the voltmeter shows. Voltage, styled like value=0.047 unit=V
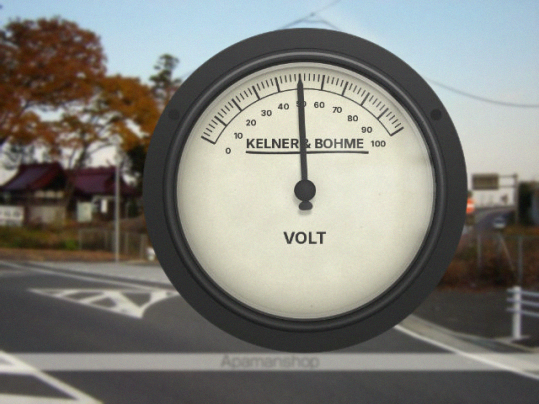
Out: value=50 unit=V
